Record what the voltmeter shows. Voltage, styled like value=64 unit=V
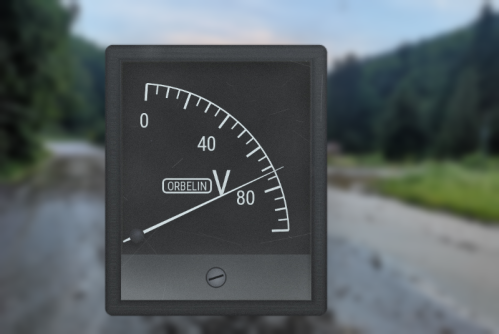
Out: value=72.5 unit=V
